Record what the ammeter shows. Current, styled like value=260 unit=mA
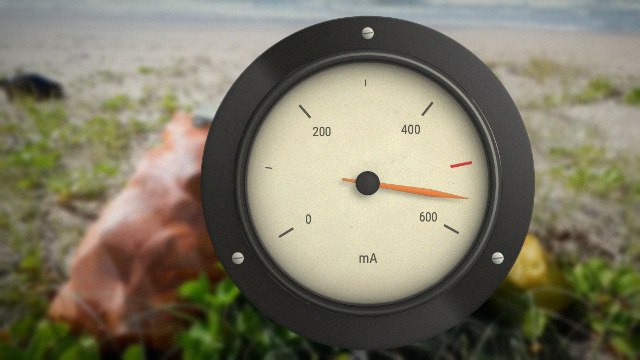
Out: value=550 unit=mA
